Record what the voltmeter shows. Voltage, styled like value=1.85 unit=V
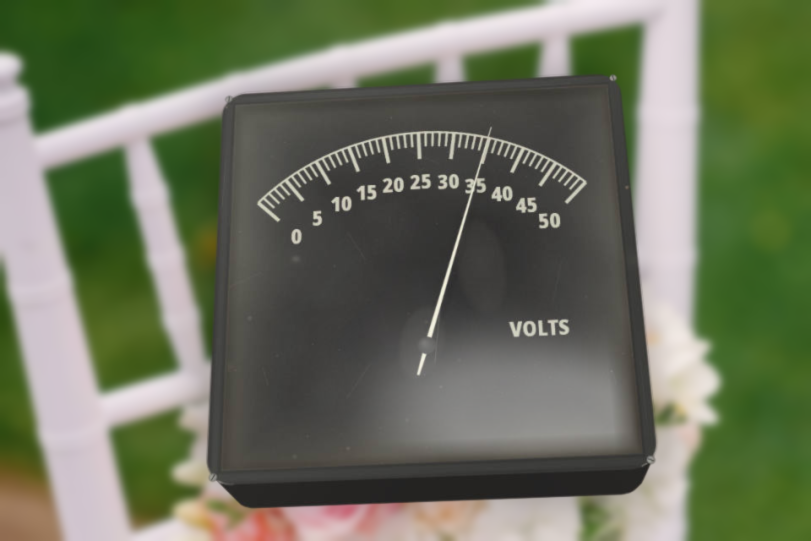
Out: value=35 unit=V
